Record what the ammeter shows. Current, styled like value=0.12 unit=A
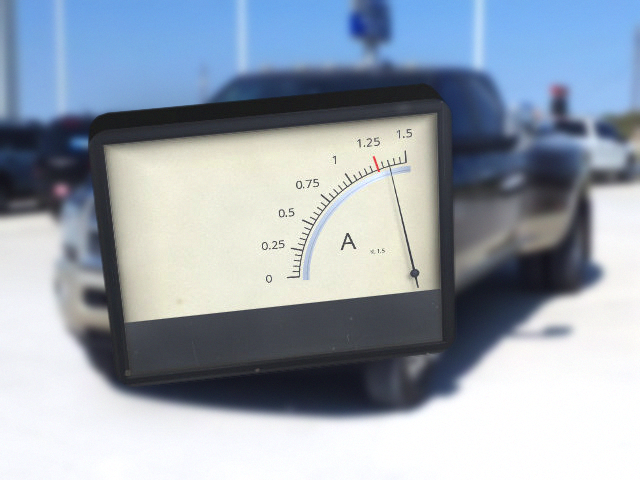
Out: value=1.35 unit=A
